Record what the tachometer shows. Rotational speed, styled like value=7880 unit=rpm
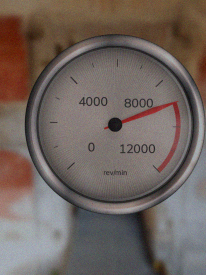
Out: value=9000 unit=rpm
